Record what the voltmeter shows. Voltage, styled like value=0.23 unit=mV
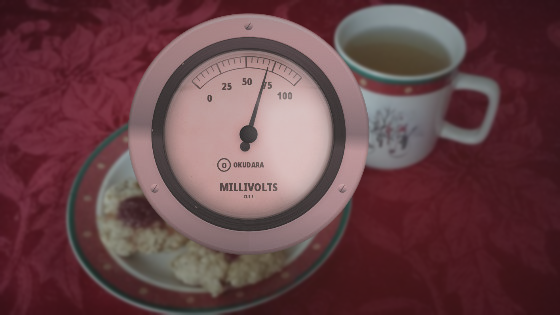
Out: value=70 unit=mV
